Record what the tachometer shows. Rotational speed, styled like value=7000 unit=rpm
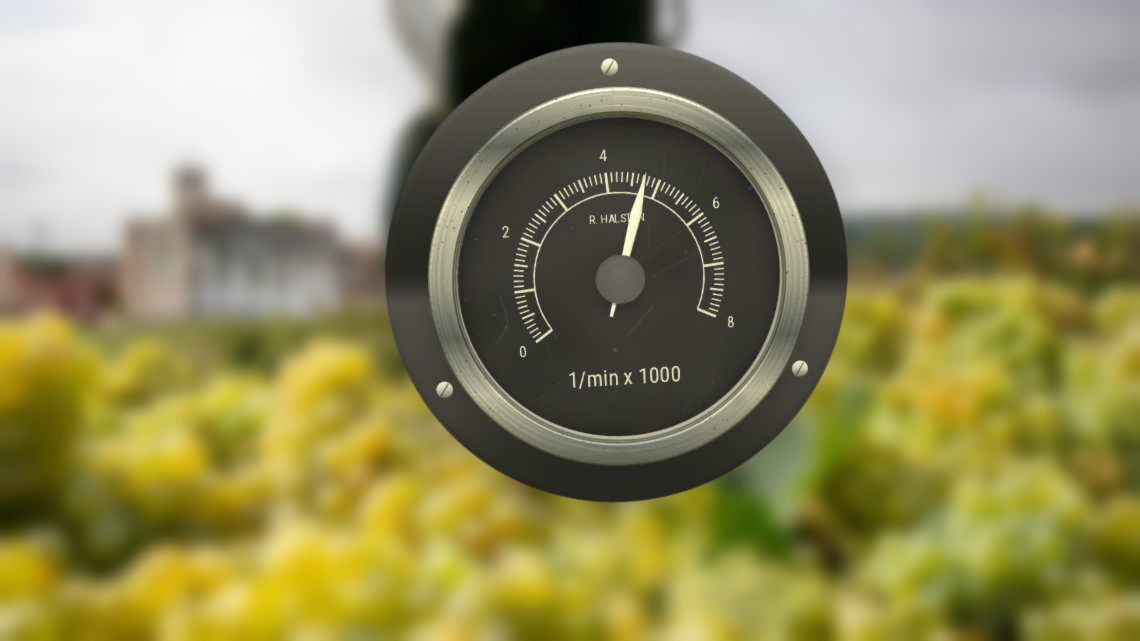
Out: value=4700 unit=rpm
